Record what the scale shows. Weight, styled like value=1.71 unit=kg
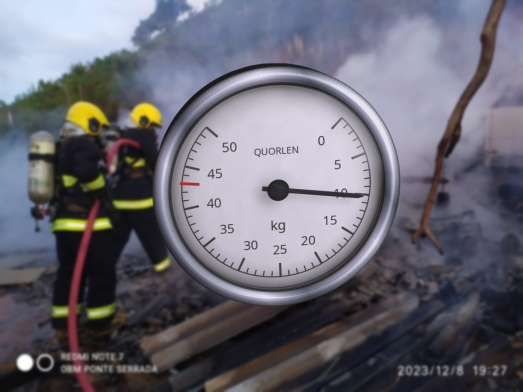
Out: value=10 unit=kg
